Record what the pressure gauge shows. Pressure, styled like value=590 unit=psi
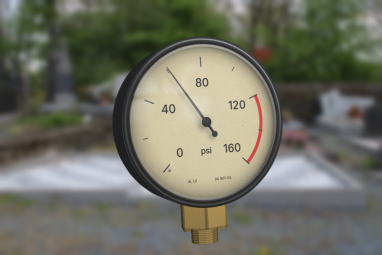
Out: value=60 unit=psi
